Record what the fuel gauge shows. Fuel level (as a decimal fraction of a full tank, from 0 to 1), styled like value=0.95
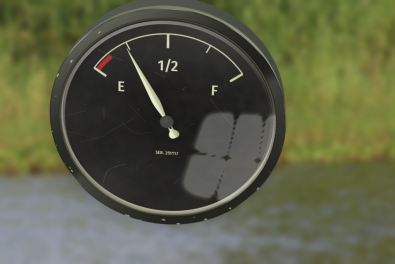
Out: value=0.25
